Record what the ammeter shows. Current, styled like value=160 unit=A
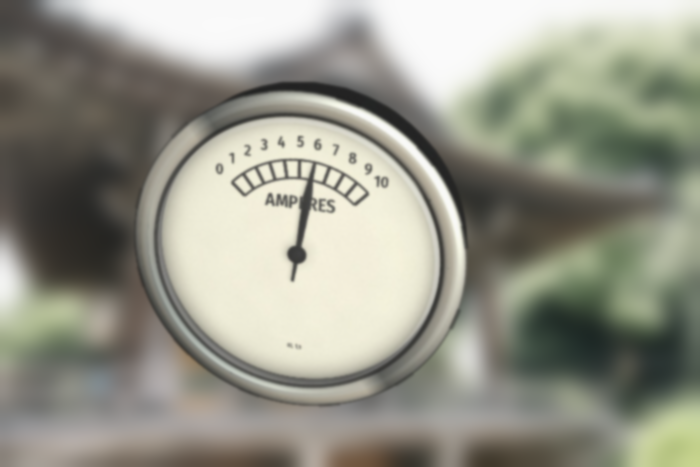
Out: value=6 unit=A
